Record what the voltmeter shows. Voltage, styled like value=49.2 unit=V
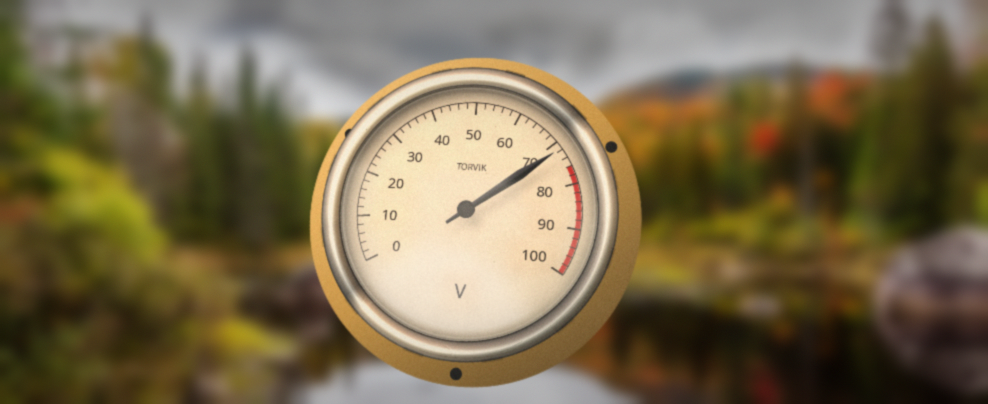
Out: value=72 unit=V
